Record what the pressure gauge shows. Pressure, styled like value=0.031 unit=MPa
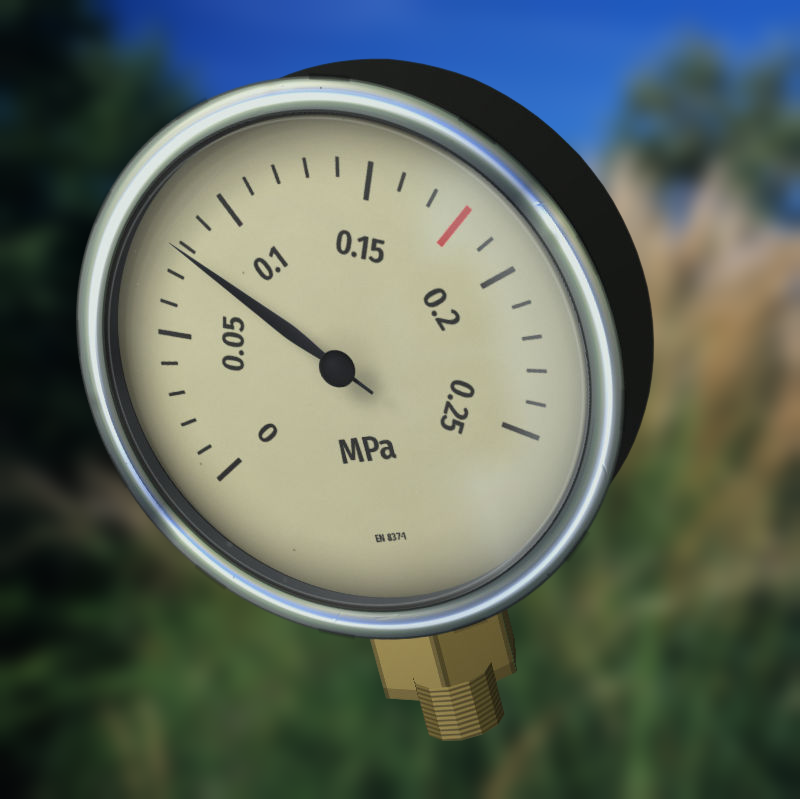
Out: value=0.08 unit=MPa
